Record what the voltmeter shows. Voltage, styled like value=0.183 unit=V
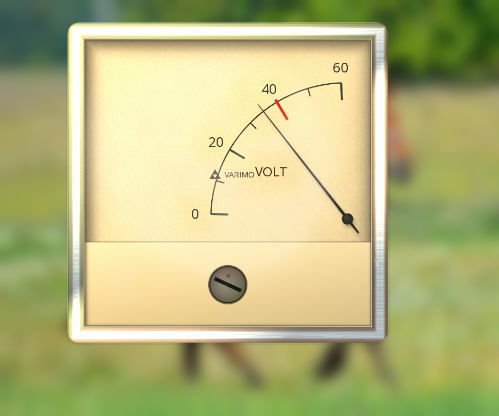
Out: value=35 unit=V
